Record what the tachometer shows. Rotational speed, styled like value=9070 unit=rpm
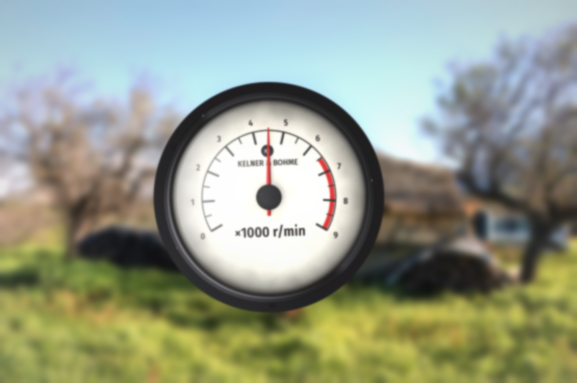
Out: value=4500 unit=rpm
